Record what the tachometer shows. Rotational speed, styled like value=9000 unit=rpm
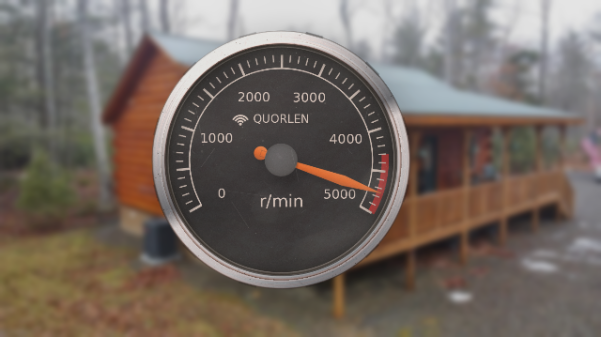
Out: value=4750 unit=rpm
